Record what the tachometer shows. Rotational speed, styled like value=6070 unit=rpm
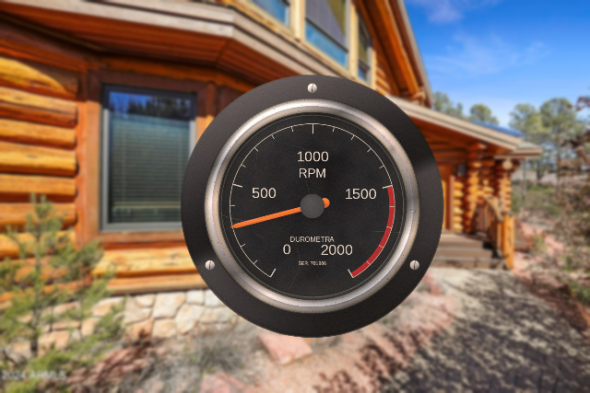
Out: value=300 unit=rpm
